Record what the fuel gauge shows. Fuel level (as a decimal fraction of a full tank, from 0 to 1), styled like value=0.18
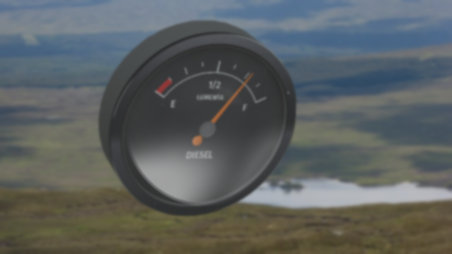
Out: value=0.75
